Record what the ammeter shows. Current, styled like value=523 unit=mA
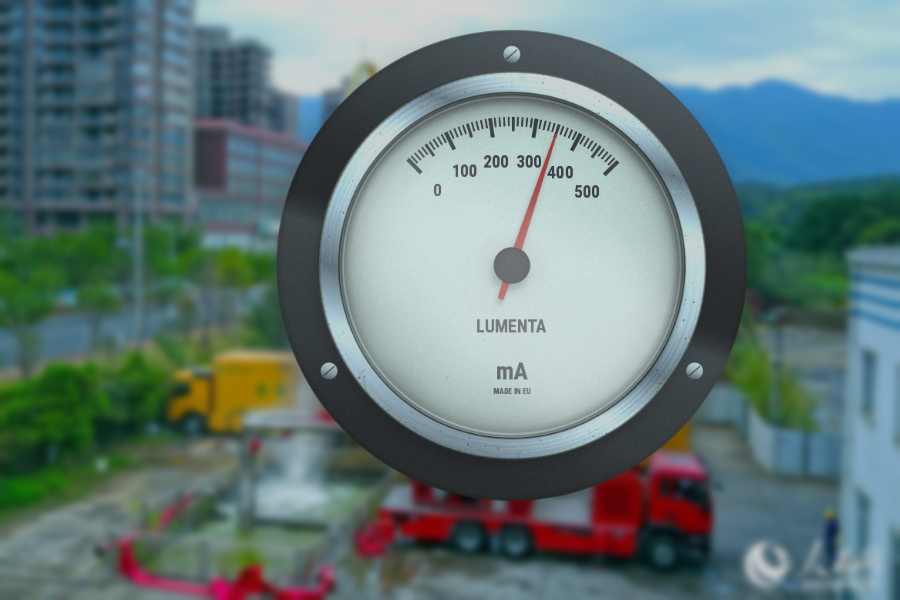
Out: value=350 unit=mA
